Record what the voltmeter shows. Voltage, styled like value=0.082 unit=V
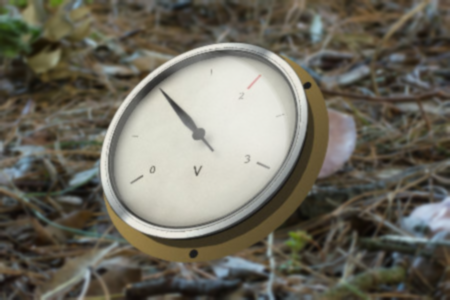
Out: value=1 unit=V
